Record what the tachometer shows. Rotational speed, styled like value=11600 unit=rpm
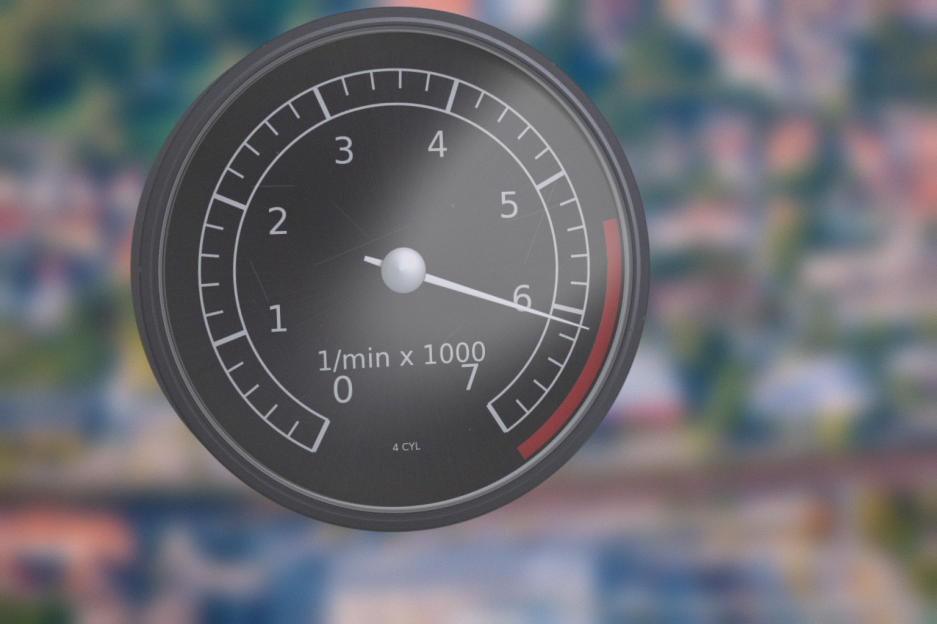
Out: value=6100 unit=rpm
